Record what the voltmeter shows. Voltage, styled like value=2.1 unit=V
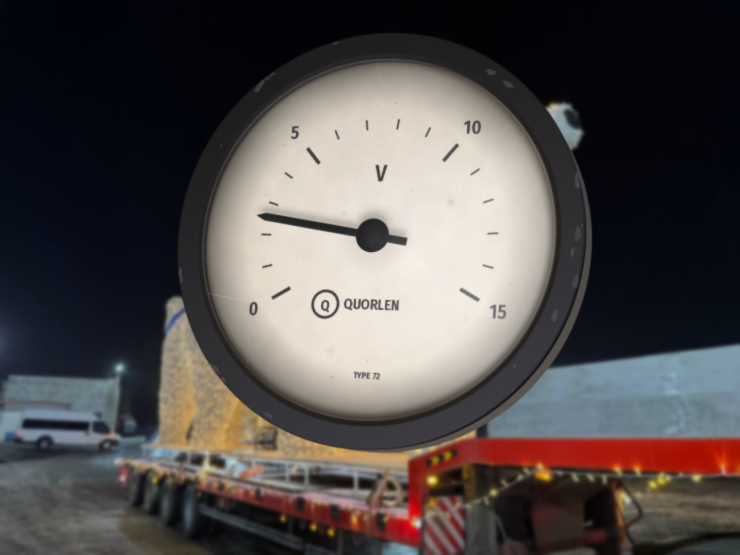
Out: value=2.5 unit=V
